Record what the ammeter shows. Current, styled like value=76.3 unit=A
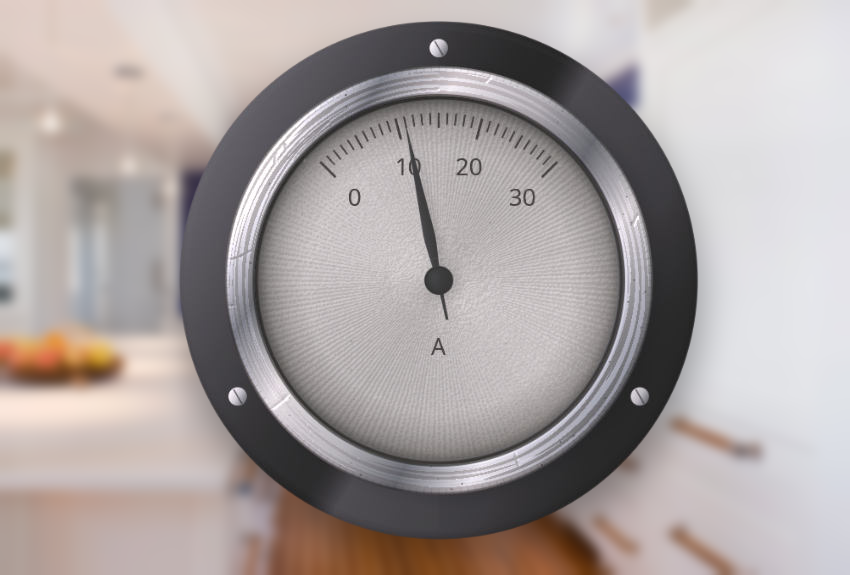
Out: value=11 unit=A
